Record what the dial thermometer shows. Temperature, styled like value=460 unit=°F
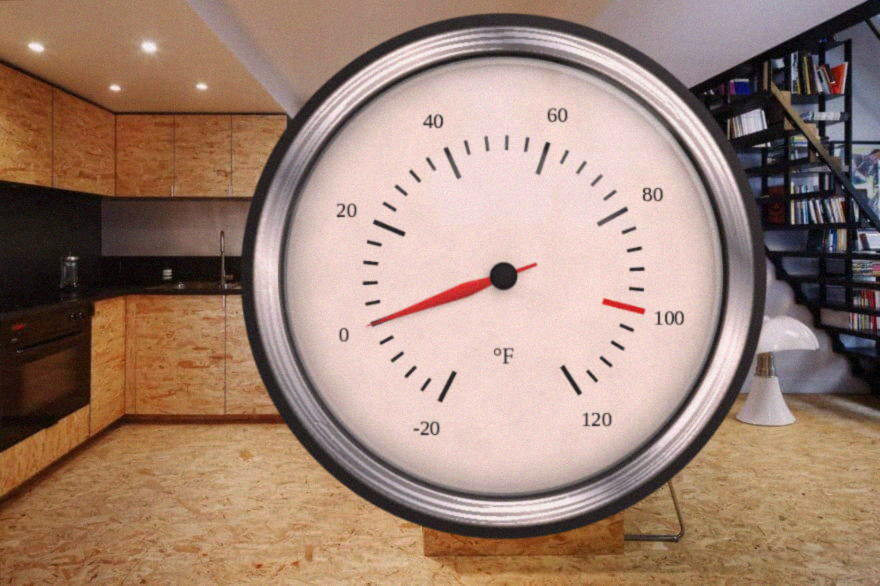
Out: value=0 unit=°F
